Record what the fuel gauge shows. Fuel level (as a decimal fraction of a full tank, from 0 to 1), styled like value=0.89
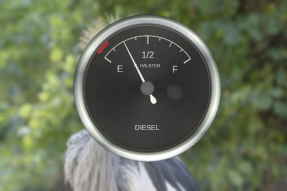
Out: value=0.25
